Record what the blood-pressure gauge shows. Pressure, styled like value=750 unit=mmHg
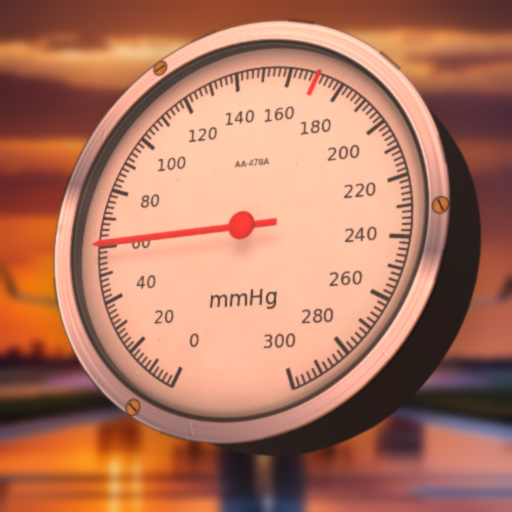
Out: value=60 unit=mmHg
